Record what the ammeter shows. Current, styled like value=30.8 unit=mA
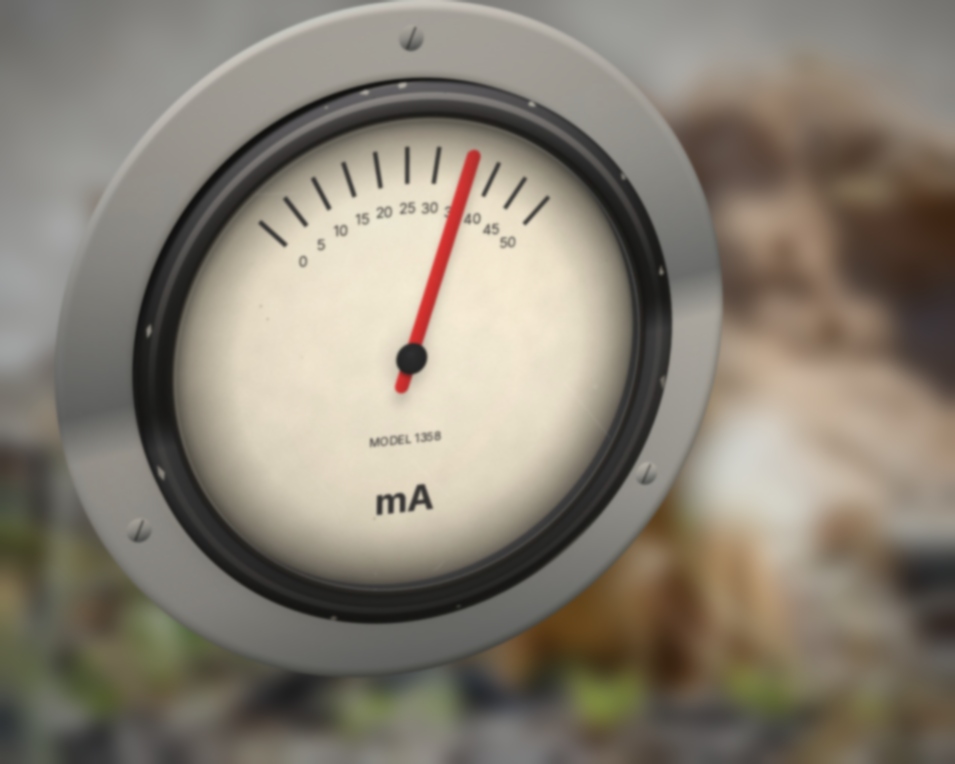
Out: value=35 unit=mA
